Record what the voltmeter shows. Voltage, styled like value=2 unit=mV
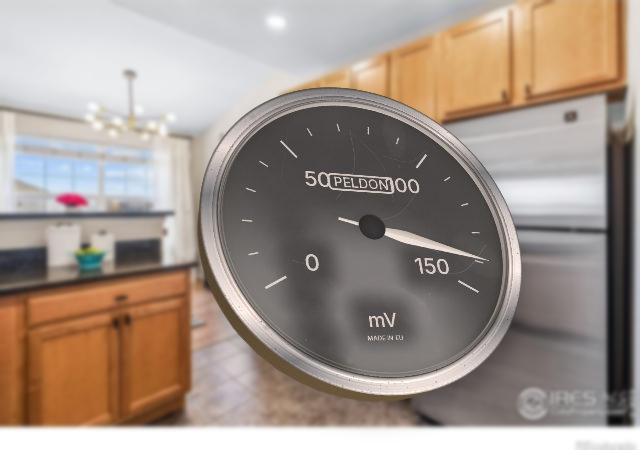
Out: value=140 unit=mV
